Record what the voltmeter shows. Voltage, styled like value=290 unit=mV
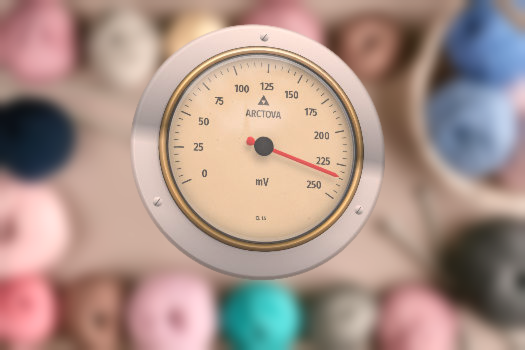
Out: value=235 unit=mV
